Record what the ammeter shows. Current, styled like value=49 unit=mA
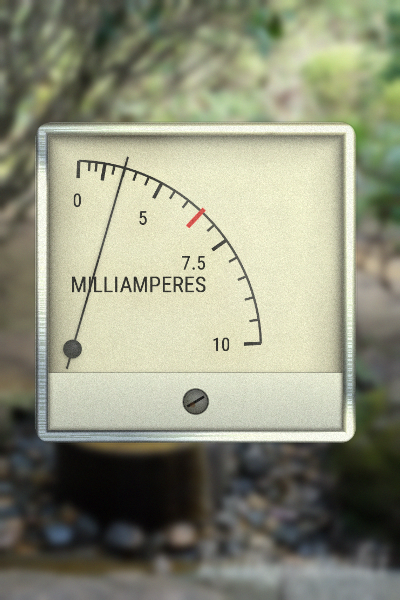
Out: value=3.5 unit=mA
